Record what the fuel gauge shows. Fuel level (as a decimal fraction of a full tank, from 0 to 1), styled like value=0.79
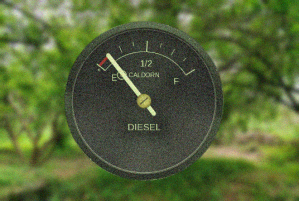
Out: value=0.125
